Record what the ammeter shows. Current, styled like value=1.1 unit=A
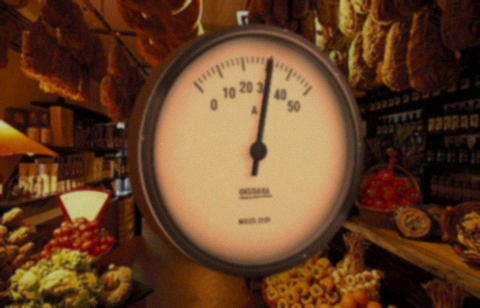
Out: value=30 unit=A
